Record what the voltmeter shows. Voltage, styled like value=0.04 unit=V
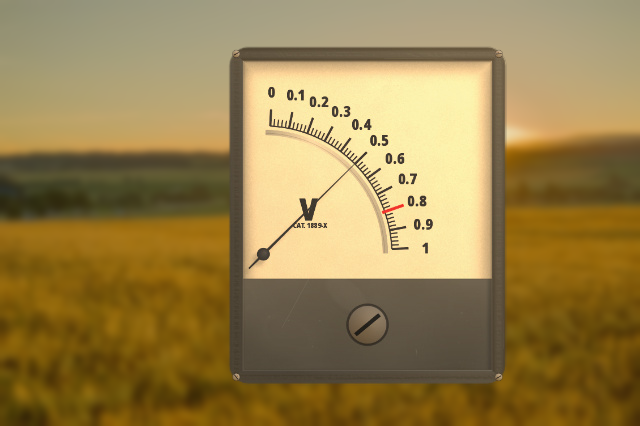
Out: value=0.5 unit=V
